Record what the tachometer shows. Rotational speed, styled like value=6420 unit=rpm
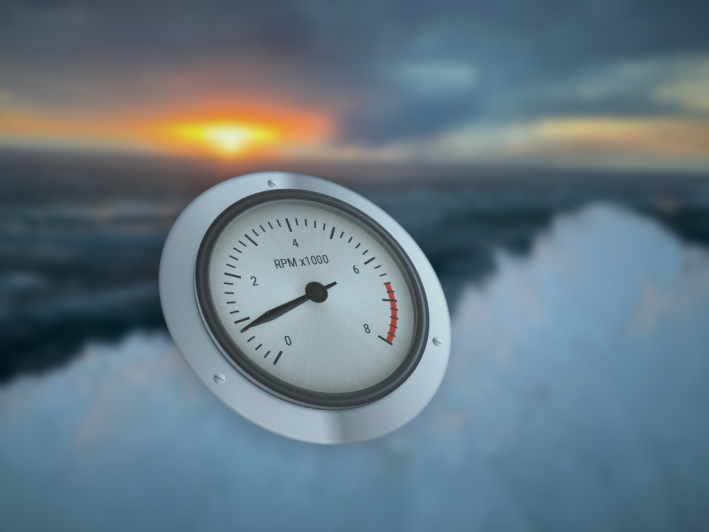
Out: value=800 unit=rpm
